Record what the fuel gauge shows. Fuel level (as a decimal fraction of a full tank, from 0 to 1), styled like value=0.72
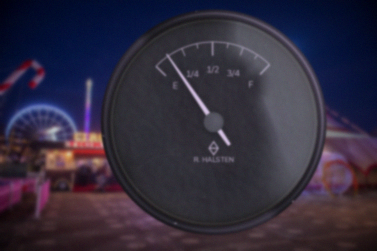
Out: value=0.125
